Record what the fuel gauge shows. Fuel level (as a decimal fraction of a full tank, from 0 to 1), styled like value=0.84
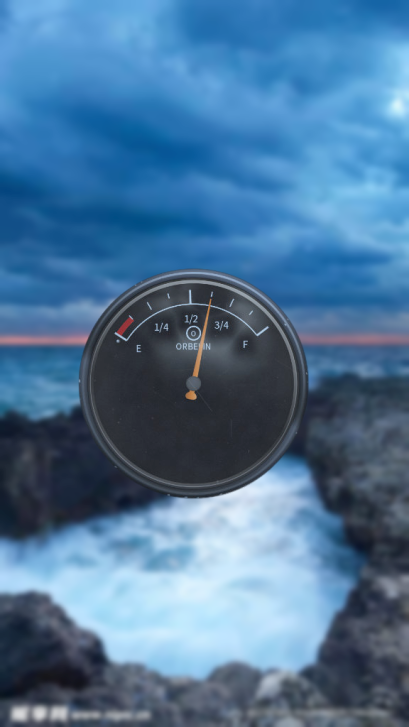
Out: value=0.625
